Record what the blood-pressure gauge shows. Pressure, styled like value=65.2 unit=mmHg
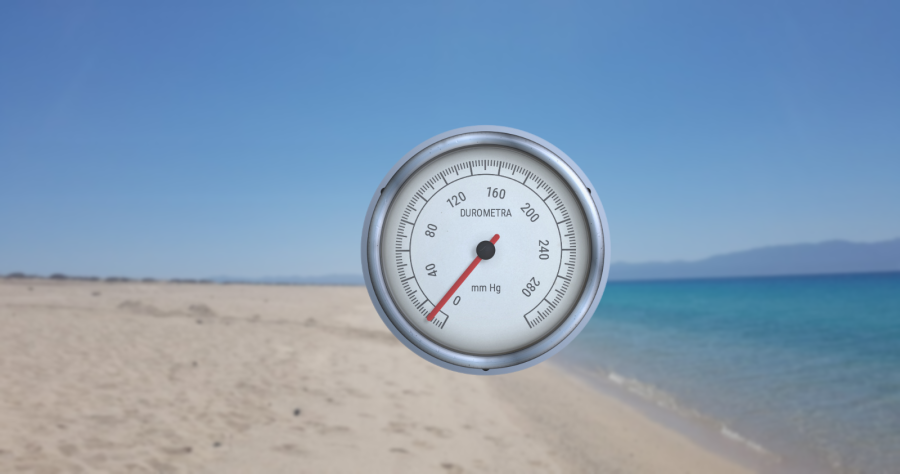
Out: value=10 unit=mmHg
